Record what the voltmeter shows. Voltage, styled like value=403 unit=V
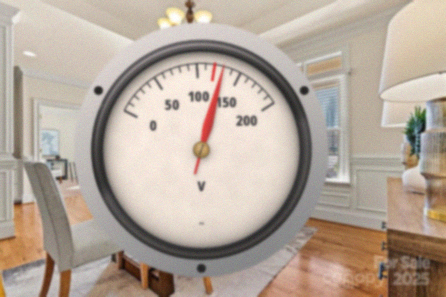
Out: value=130 unit=V
